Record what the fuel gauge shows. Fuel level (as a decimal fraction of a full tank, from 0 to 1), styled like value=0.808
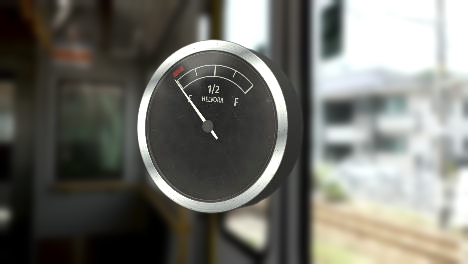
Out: value=0
